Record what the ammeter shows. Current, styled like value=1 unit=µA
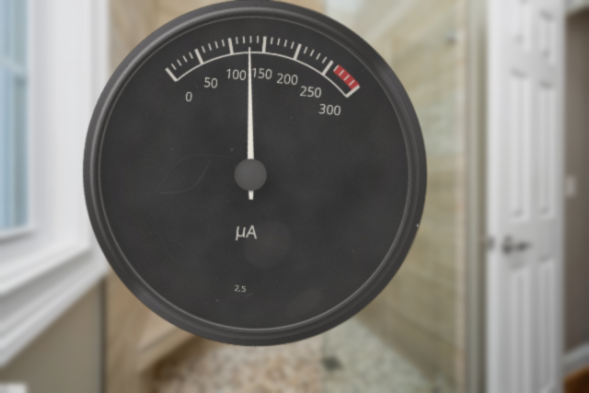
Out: value=130 unit=µA
